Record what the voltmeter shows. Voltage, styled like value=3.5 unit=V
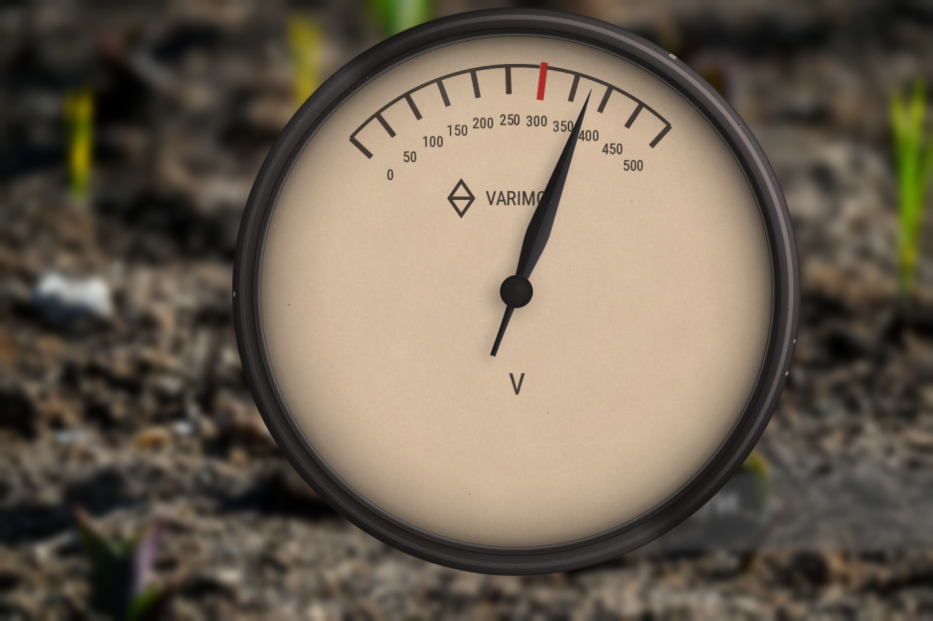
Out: value=375 unit=V
